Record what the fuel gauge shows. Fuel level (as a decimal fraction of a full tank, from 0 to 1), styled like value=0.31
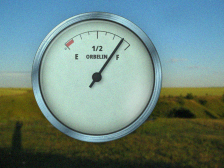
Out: value=0.875
